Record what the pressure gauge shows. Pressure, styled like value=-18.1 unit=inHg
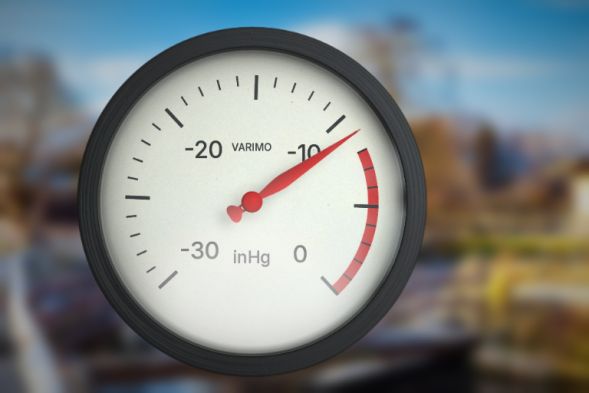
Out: value=-9 unit=inHg
